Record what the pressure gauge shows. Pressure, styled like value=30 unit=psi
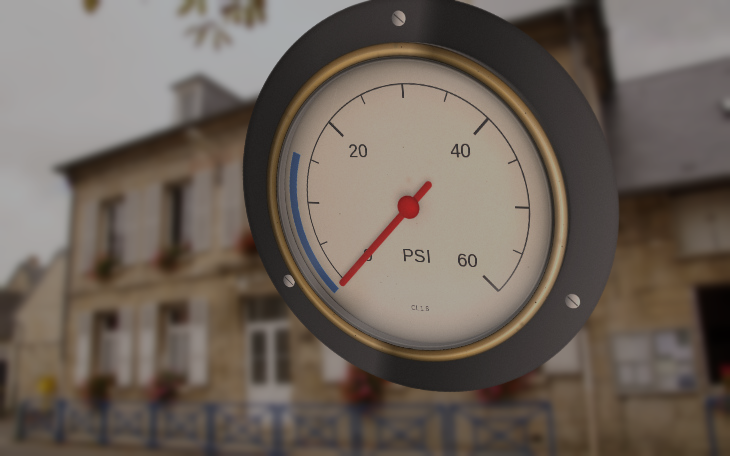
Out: value=0 unit=psi
